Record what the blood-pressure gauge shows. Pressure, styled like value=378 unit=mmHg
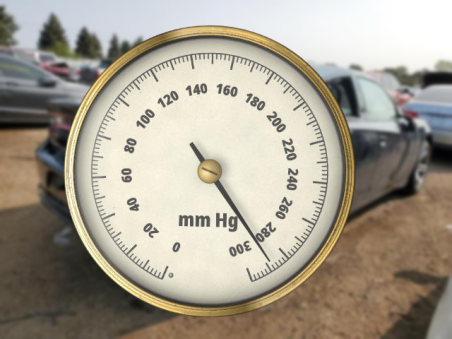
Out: value=288 unit=mmHg
